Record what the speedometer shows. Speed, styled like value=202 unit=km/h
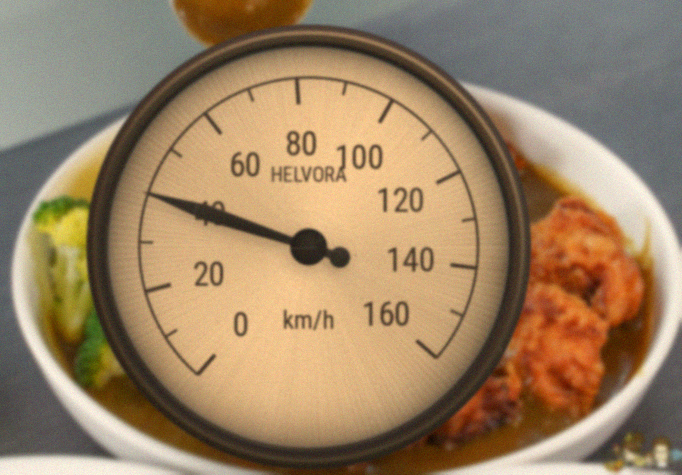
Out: value=40 unit=km/h
